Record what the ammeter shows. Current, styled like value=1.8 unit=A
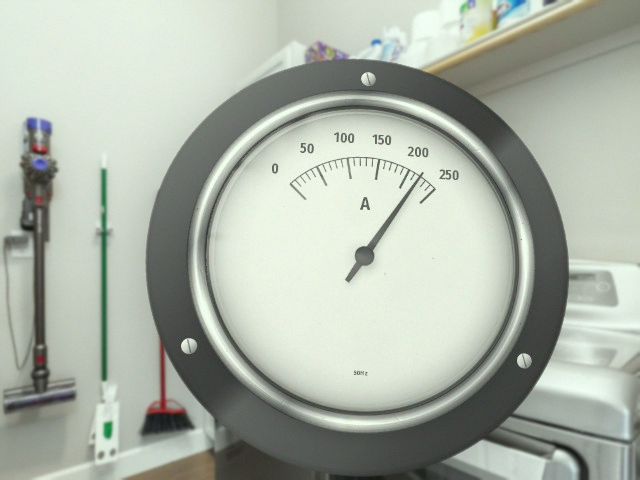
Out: value=220 unit=A
